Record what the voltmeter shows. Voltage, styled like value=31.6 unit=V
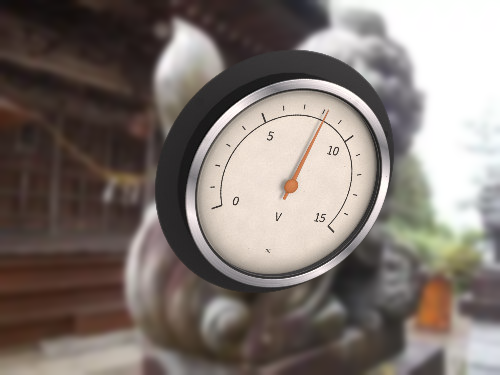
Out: value=8 unit=V
